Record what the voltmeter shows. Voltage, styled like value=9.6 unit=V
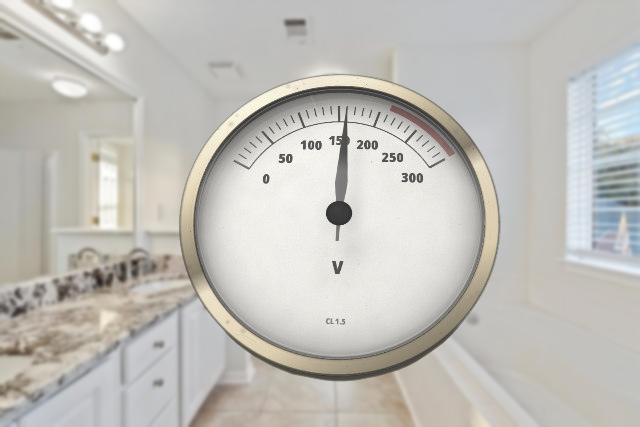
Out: value=160 unit=V
